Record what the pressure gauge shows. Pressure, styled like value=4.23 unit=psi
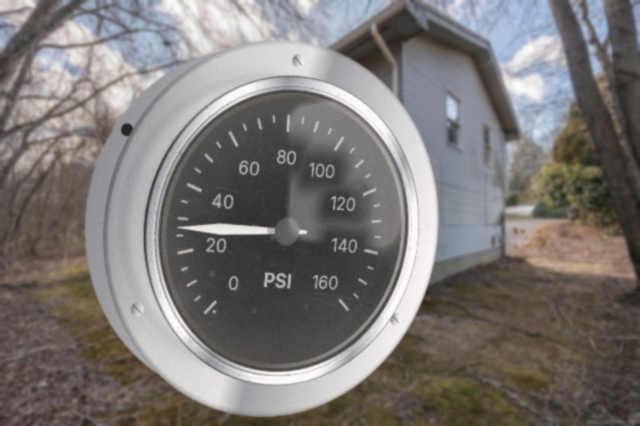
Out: value=27.5 unit=psi
